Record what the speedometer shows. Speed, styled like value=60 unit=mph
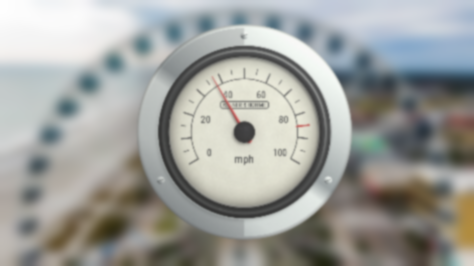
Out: value=37.5 unit=mph
